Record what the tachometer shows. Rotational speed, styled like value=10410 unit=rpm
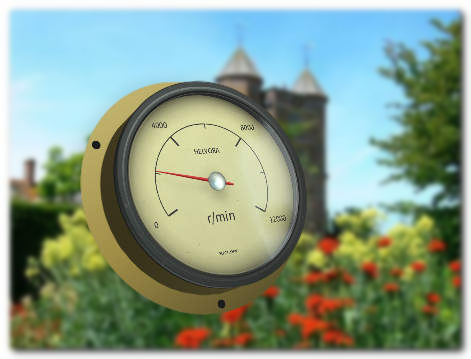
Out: value=2000 unit=rpm
